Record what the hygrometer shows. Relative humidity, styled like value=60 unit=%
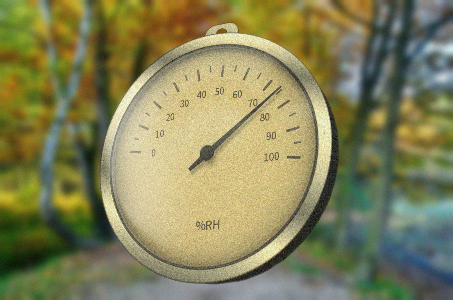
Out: value=75 unit=%
